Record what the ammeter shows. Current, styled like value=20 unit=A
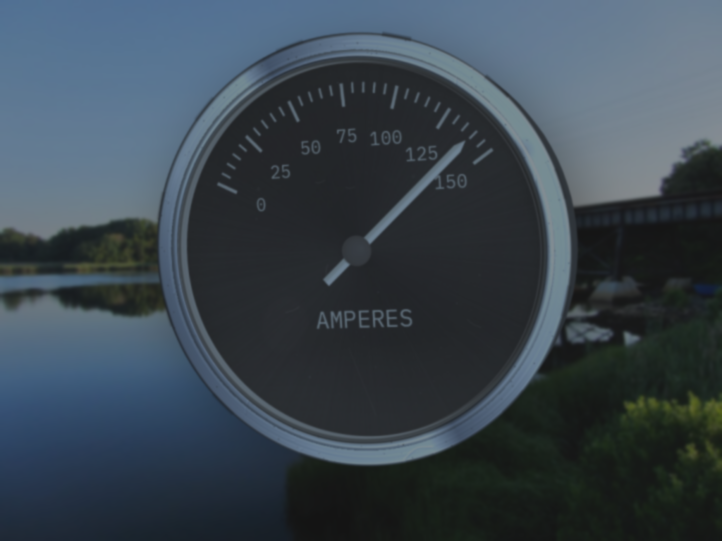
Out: value=140 unit=A
